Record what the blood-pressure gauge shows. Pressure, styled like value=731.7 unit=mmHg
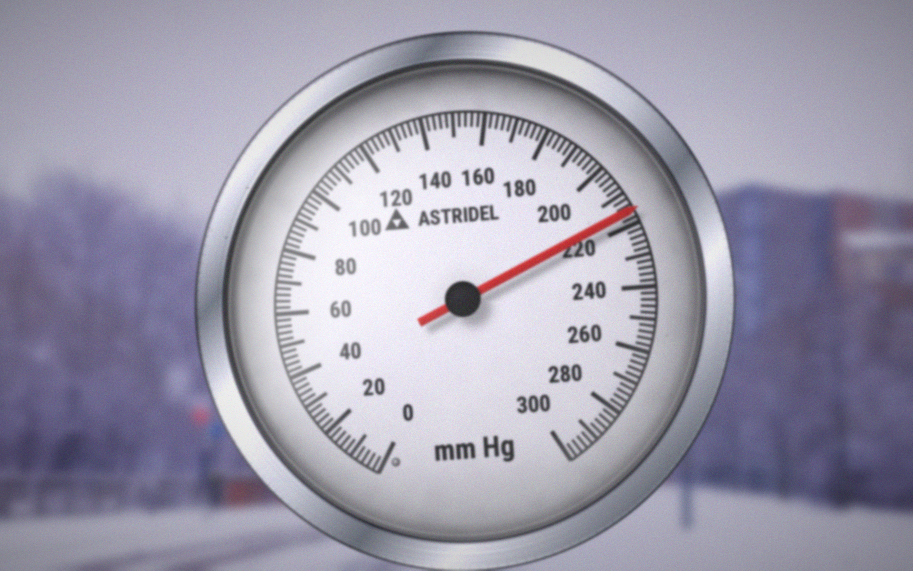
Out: value=216 unit=mmHg
